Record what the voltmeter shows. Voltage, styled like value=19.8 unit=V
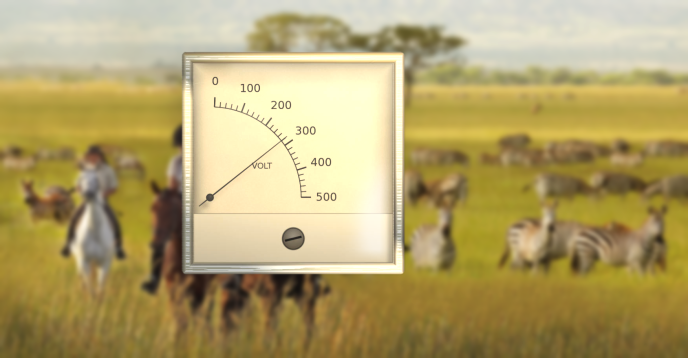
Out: value=280 unit=V
